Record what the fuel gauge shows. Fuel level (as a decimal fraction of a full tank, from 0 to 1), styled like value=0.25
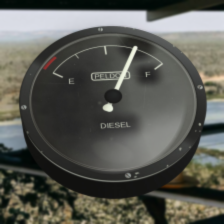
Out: value=0.75
